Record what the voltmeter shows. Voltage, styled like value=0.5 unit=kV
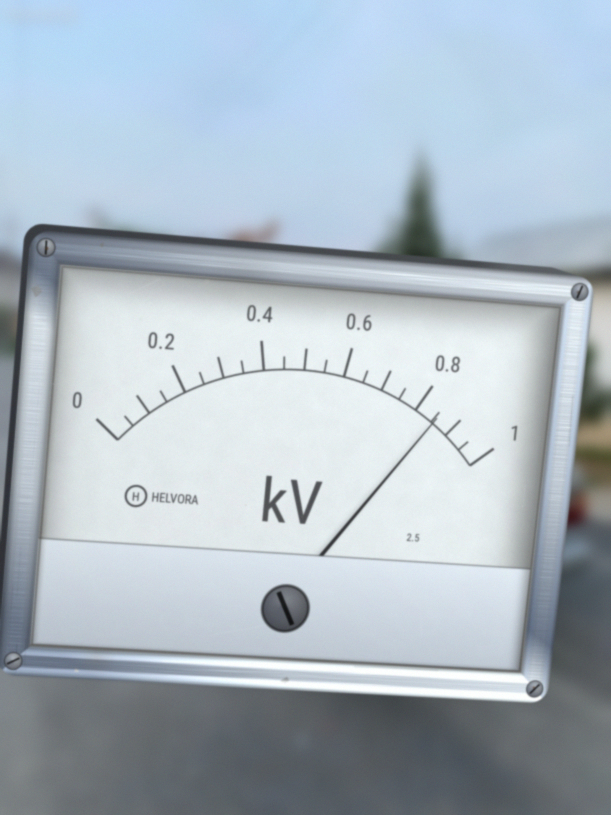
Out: value=0.85 unit=kV
